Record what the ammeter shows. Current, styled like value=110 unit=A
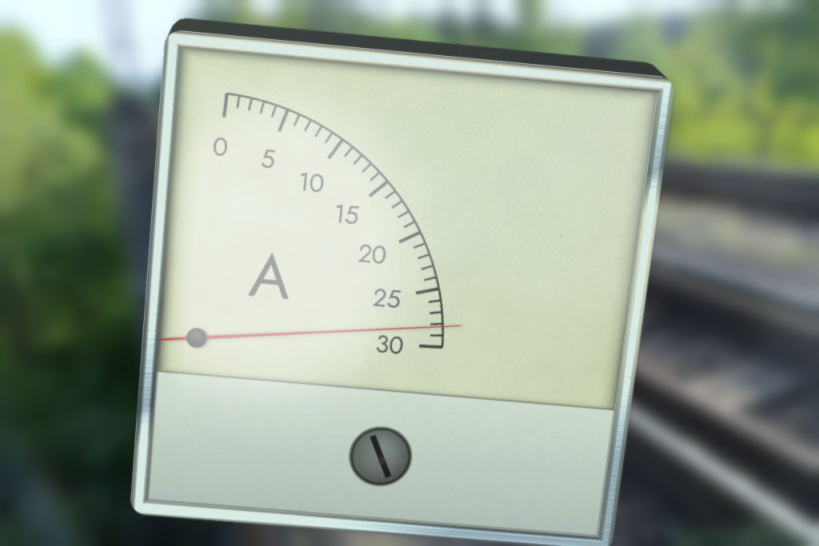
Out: value=28 unit=A
